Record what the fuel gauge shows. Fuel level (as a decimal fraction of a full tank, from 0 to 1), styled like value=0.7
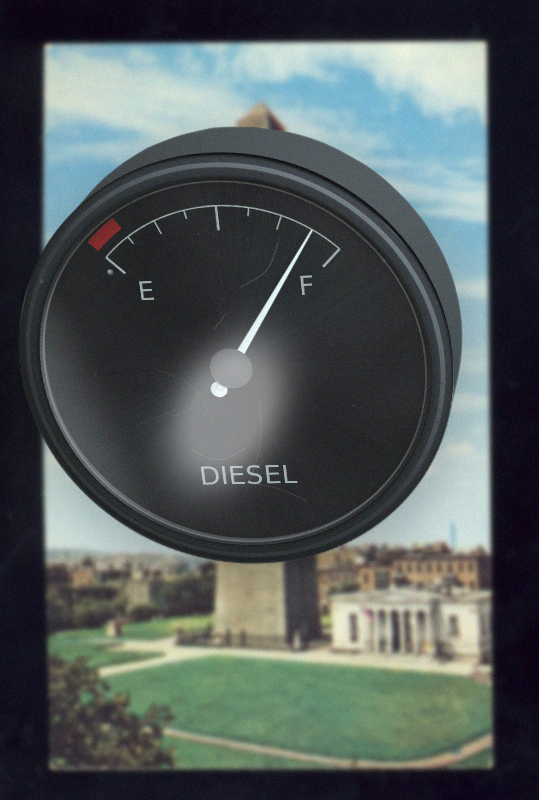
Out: value=0.875
